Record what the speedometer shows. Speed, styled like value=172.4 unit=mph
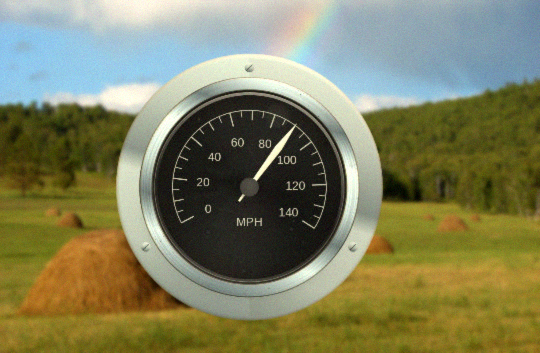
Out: value=90 unit=mph
